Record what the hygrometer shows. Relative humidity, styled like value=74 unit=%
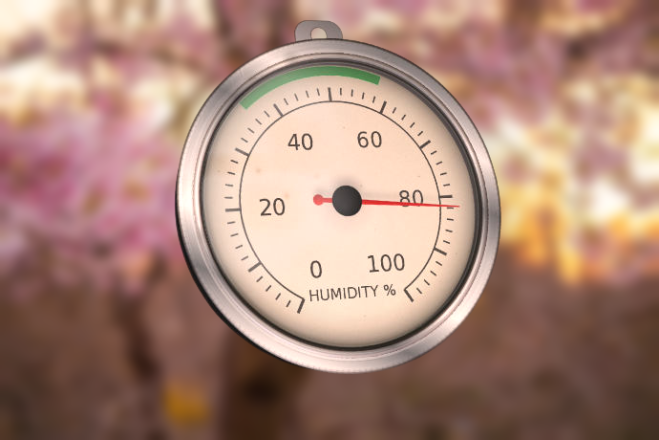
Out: value=82 unit=%
